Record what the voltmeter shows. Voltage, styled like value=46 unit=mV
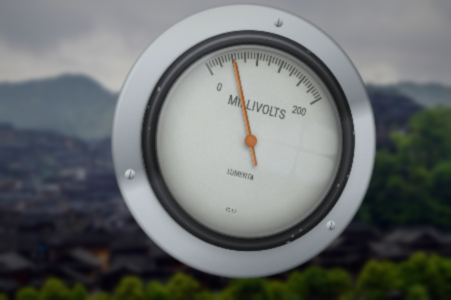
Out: value=40 unit=mV
